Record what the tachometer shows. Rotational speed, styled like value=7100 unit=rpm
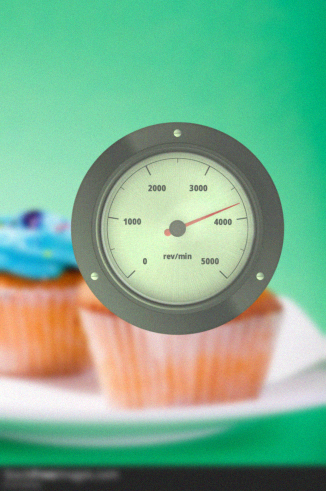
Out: value=3750 unit=rpm
